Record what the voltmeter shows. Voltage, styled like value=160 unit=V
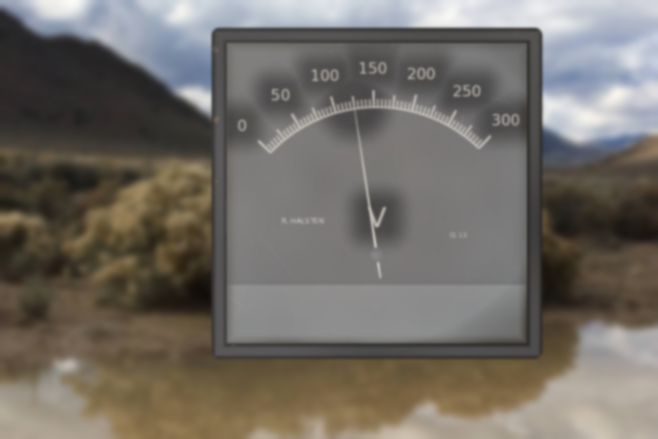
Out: value=125 unit=V
